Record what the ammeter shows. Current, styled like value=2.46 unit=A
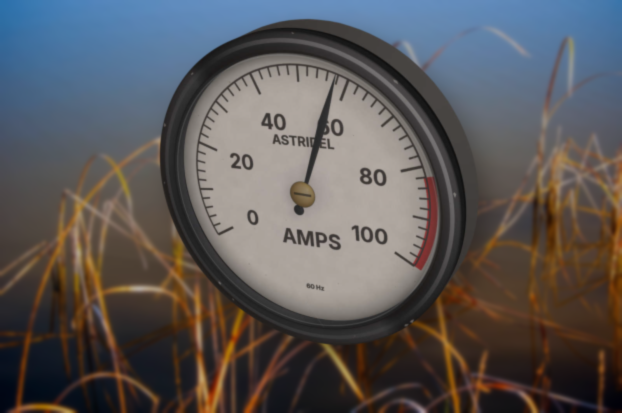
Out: value=58 unit=A
